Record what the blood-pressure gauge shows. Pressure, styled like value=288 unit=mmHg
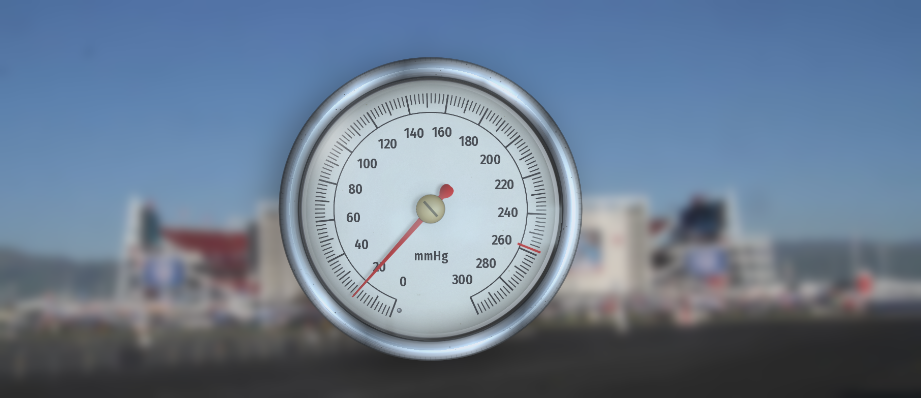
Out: value=20 unit=mmHg
